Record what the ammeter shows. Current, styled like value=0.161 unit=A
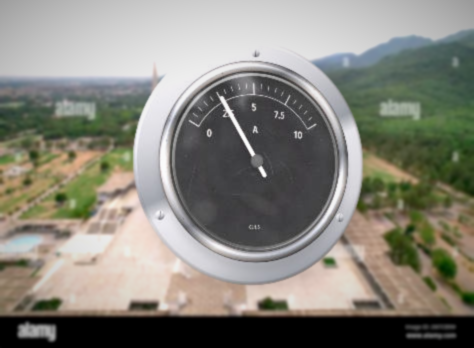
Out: value=2.5 unit=A
